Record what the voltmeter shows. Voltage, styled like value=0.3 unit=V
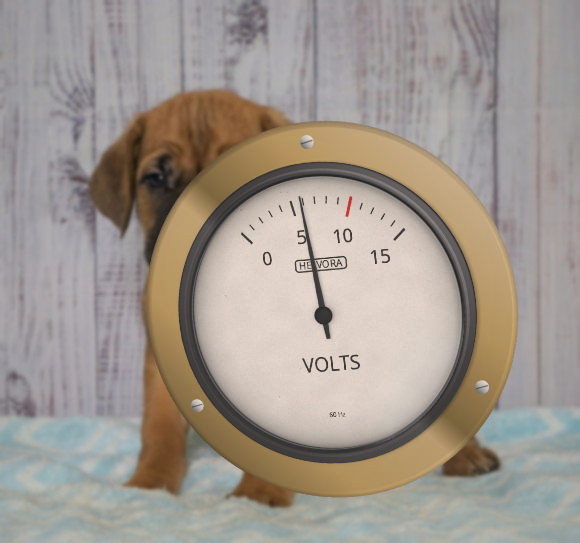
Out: value=6 unit=V
